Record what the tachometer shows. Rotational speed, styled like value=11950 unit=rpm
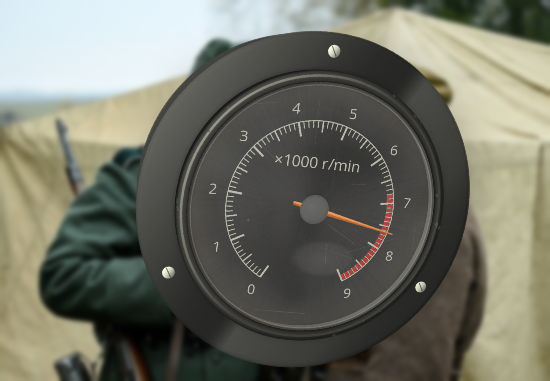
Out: value=7600 unit=rpm
